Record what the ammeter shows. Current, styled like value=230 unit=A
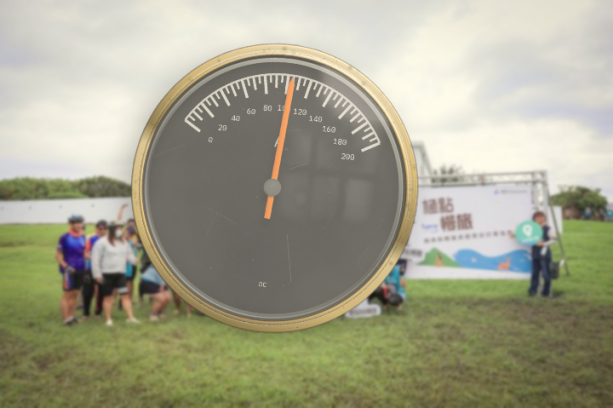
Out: value=105 unit=A
